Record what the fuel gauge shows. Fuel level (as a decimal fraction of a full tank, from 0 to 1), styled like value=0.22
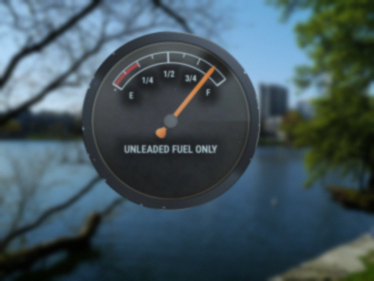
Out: value=0.875
